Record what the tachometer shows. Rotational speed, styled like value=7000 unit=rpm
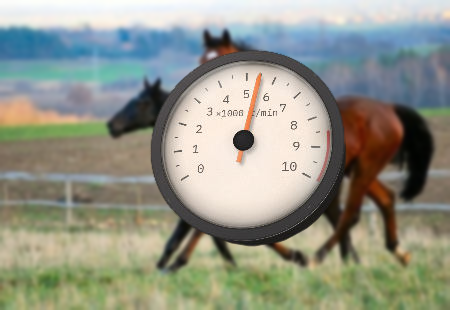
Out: value=5500 unit=rpm
